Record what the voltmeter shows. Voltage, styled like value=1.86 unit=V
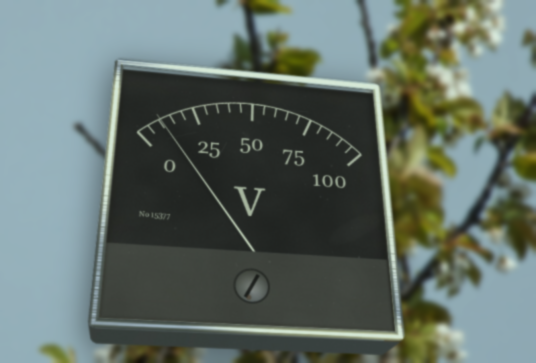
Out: value=10 unit=V
